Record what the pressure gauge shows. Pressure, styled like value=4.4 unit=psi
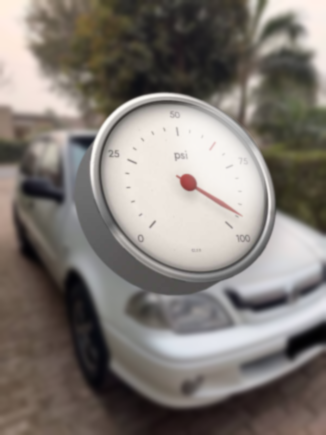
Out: value=95 unit=psi
